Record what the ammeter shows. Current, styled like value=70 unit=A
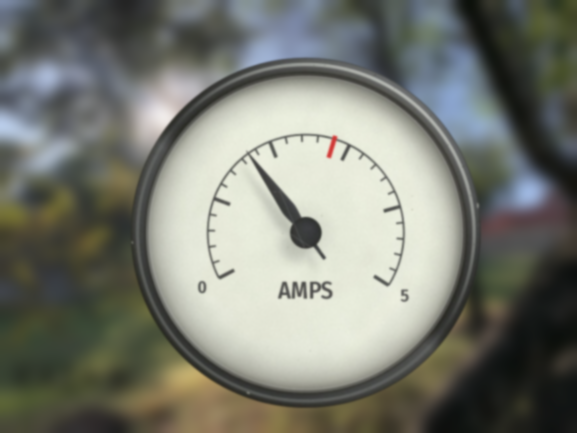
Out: value=1.7 unit=A
